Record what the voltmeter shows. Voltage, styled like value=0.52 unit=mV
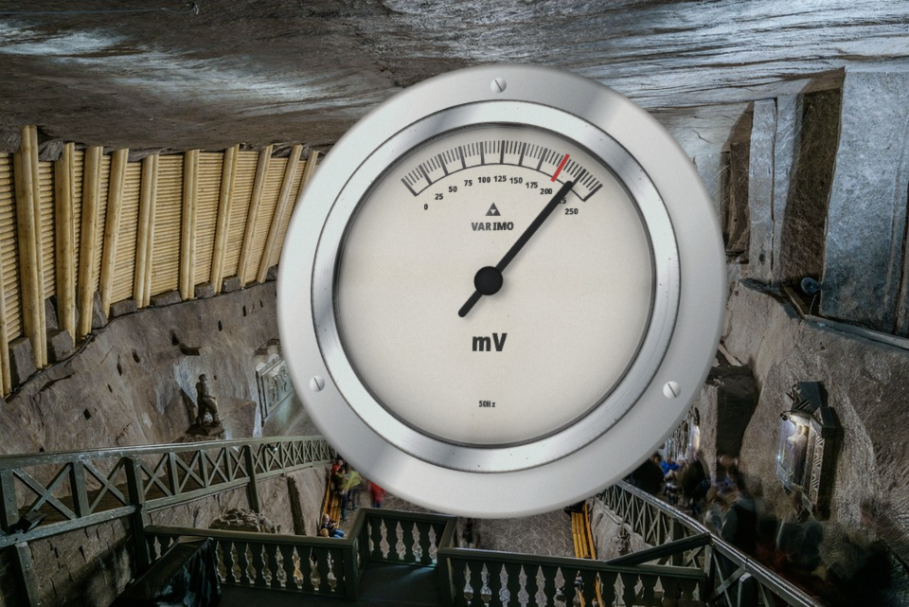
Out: value=225 unit=mV
